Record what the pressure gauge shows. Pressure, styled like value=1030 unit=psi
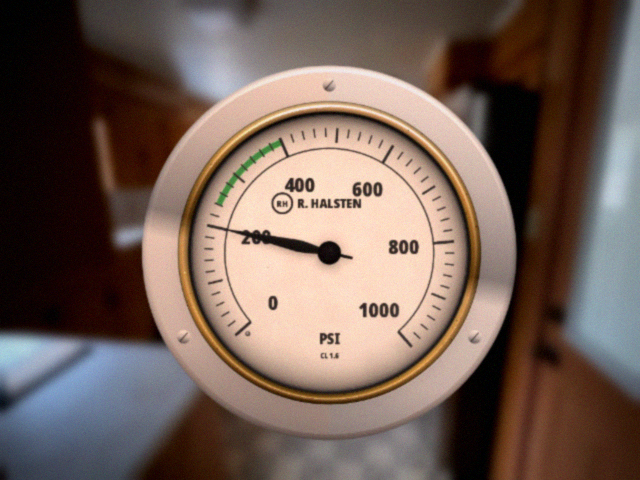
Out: value=200 unit=psi
